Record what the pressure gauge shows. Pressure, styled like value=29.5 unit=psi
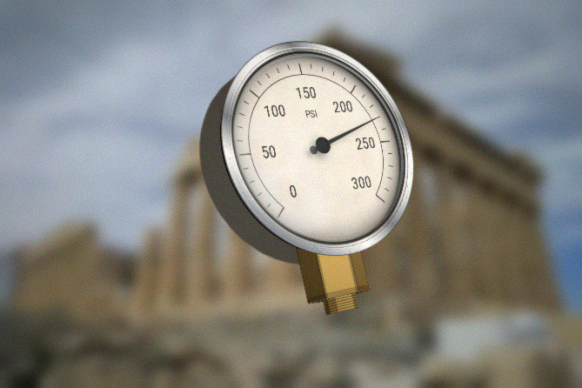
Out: value=230 unit=psi
